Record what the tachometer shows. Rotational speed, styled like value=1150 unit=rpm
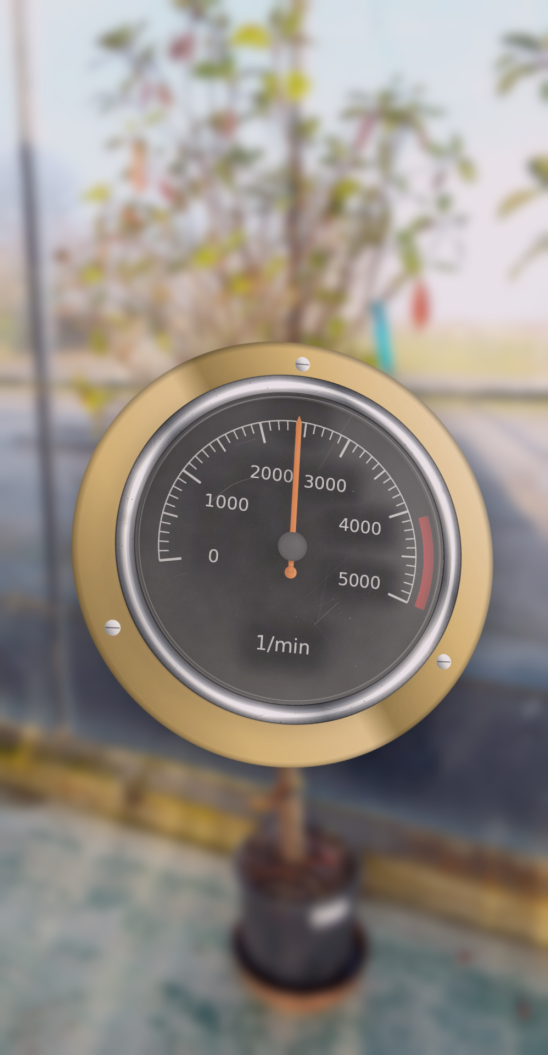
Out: value=2400 unit=rpm
